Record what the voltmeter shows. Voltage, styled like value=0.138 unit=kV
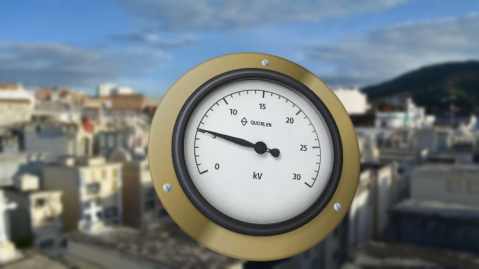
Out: value=5 unit=kV
